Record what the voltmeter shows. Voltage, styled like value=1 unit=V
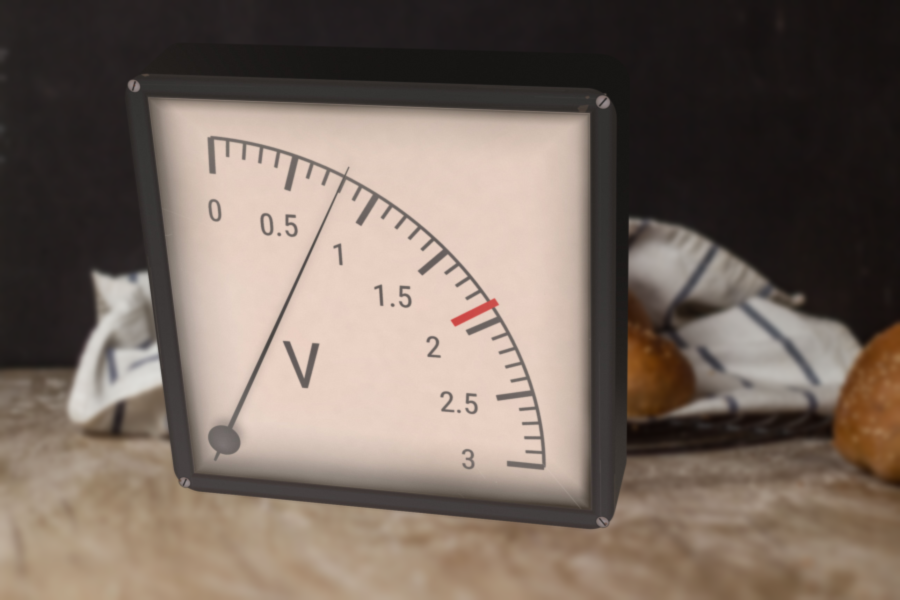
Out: value=0.8 unit=V
